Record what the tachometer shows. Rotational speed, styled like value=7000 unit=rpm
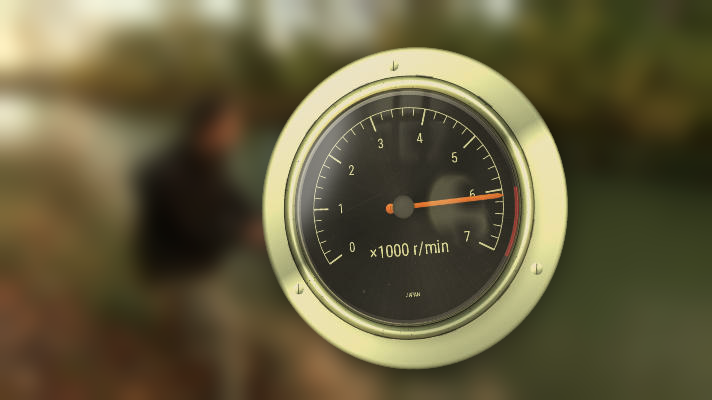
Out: value=6100 unit=rpm
